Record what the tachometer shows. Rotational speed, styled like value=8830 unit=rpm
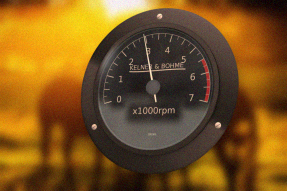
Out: value=3000 unit=rpm
